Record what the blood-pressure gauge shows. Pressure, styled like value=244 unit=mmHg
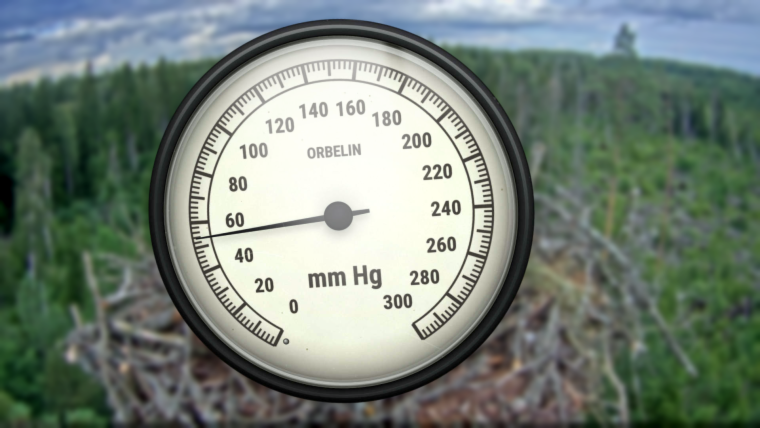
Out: value=54 unit=mmHg
